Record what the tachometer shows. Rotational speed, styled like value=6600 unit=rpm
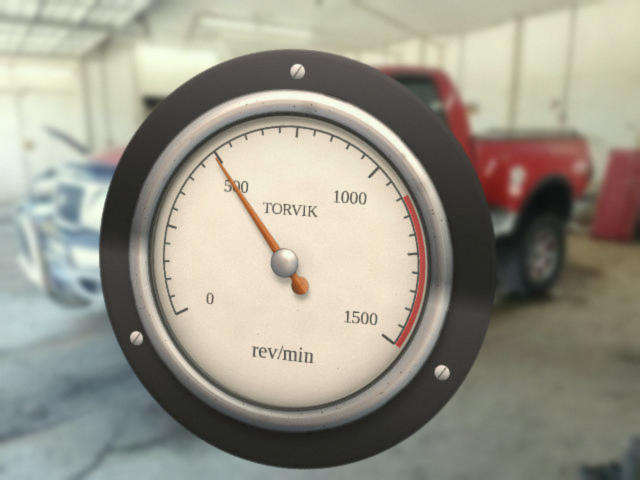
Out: value=500 unit=rpm
